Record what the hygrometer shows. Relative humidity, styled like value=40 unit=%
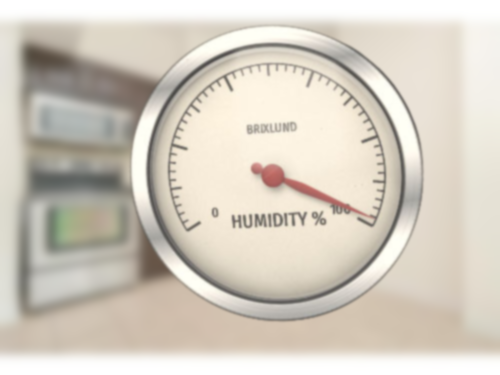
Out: value=98 unit=%
